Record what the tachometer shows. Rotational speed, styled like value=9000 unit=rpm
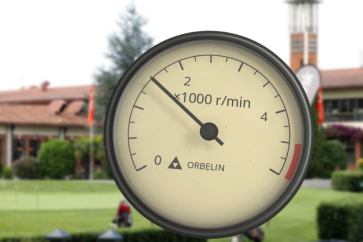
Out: value=1500 unit=rpm
